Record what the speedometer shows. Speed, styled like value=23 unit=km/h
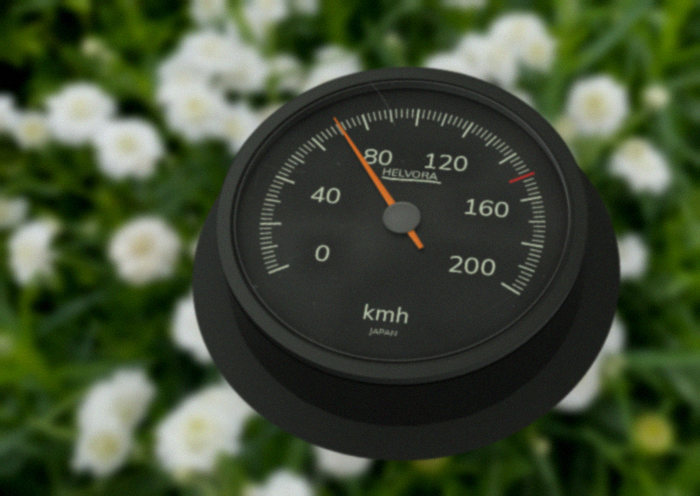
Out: value=70 unit=km/h
